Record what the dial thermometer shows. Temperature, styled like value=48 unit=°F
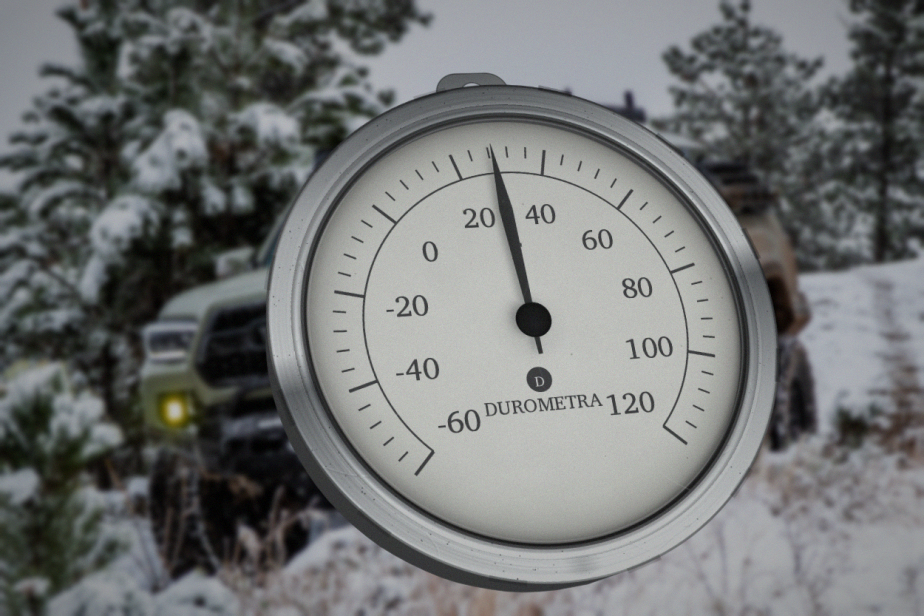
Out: value=28 unit=°F
